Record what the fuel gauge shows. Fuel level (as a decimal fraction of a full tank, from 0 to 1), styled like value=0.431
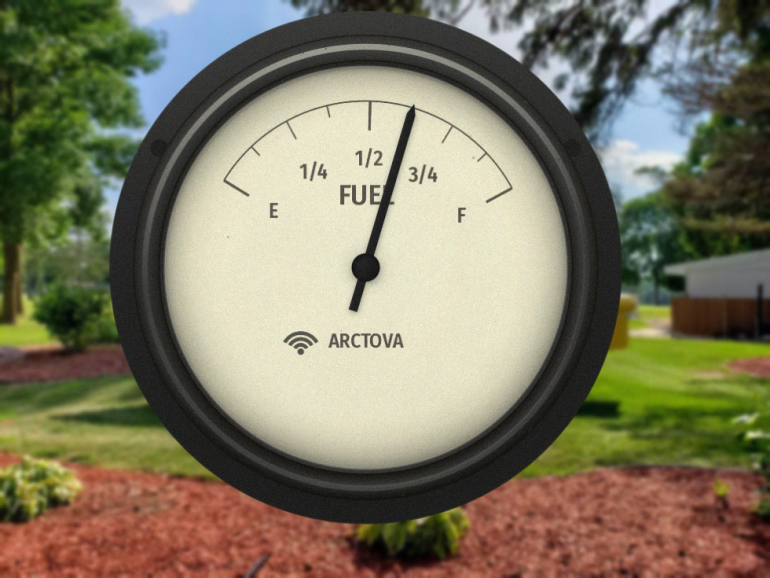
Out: value=0.625
